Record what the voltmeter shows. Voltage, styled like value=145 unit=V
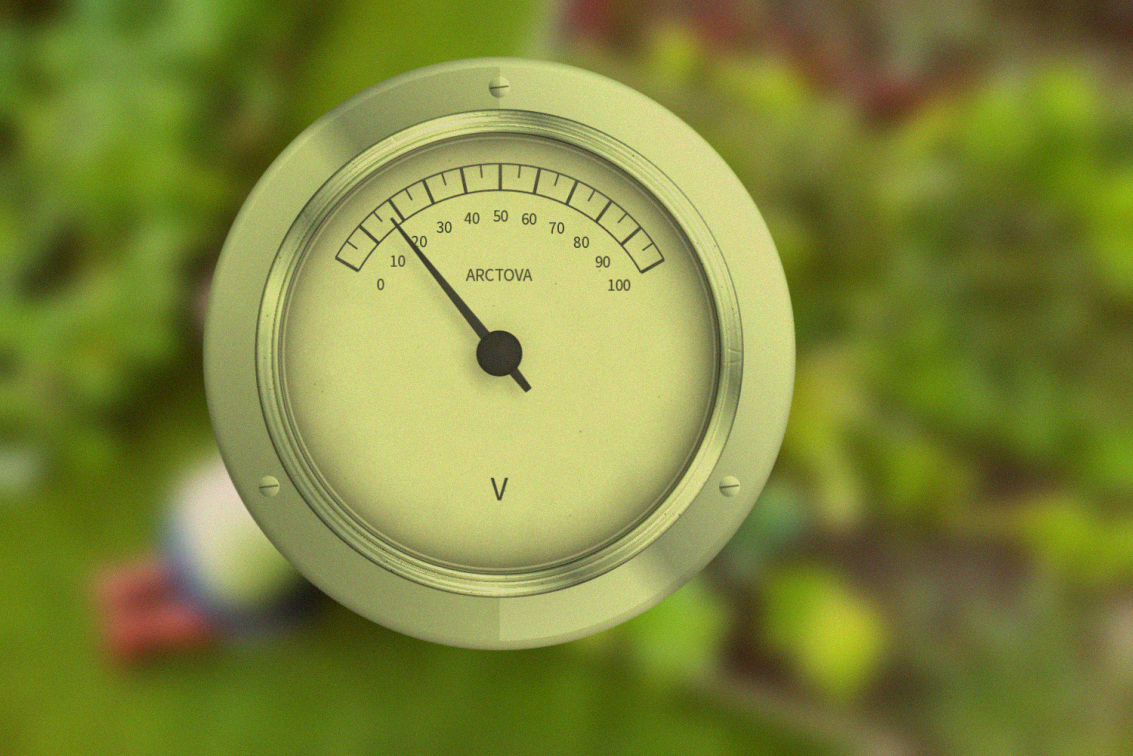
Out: value=17.5 unit=V
